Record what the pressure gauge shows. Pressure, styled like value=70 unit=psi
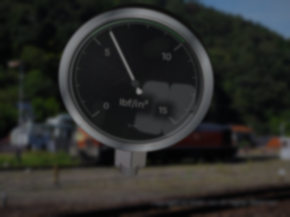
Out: value=6 unit=psi
